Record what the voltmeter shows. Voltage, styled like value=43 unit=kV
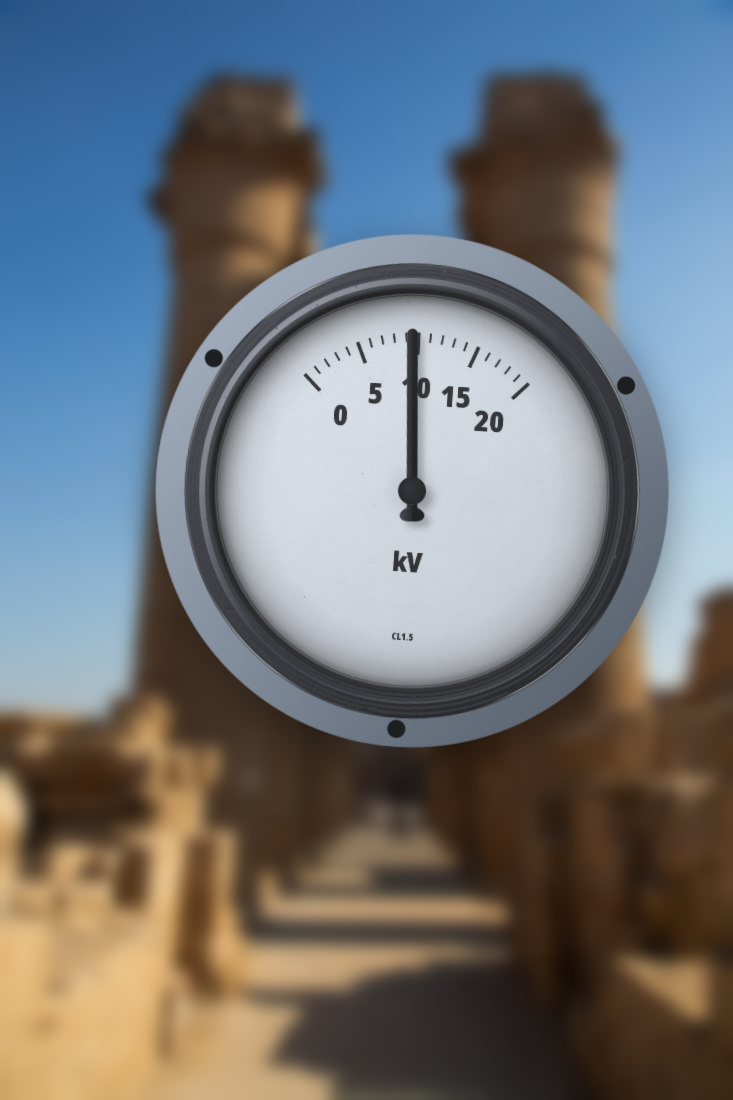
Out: value=9.5 unit=kV
